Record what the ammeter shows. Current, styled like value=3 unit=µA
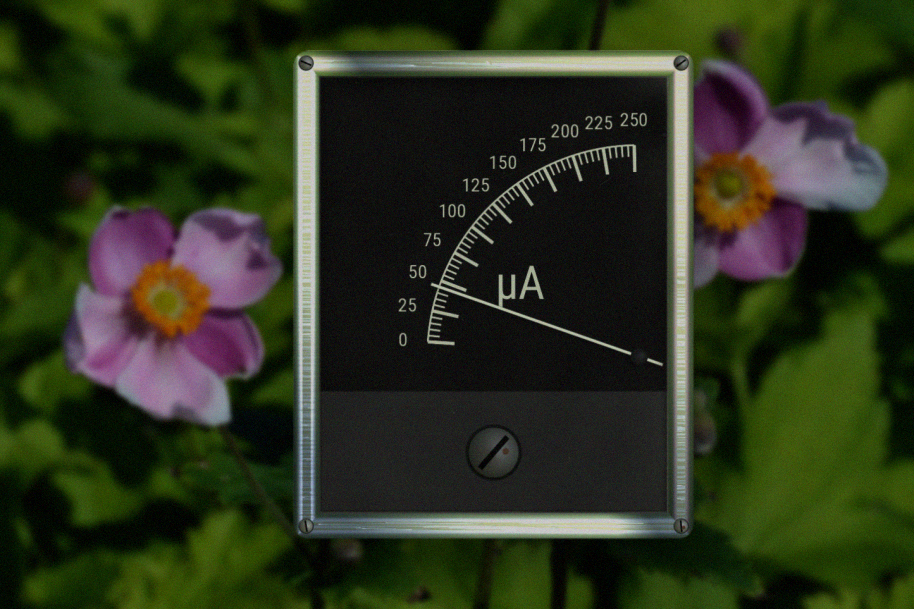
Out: value=45 unit=µA
